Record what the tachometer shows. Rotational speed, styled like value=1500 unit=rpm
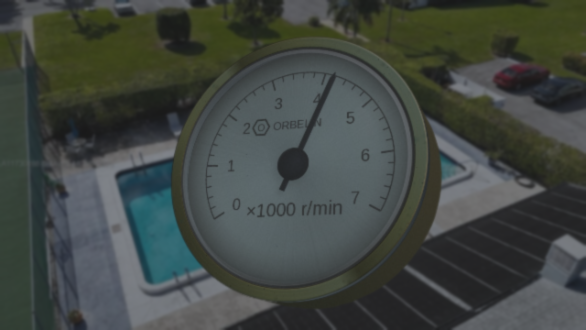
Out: value=4200 unit=rpm
